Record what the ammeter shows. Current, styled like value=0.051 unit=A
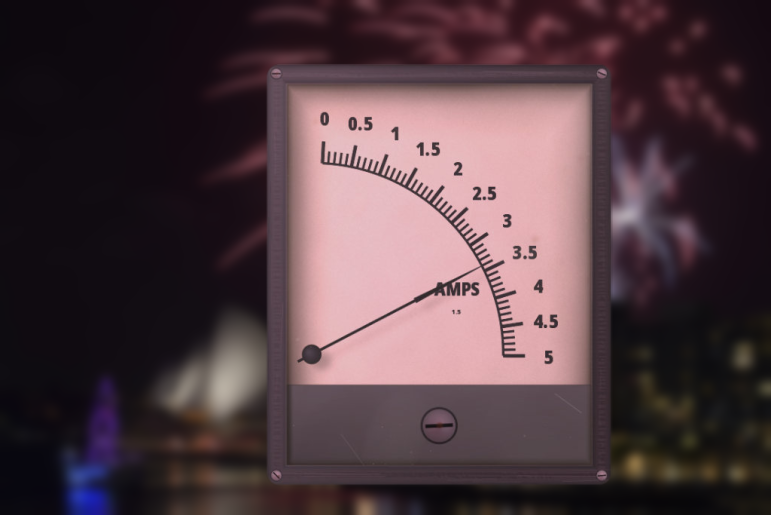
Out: value=3.4 unit=A
